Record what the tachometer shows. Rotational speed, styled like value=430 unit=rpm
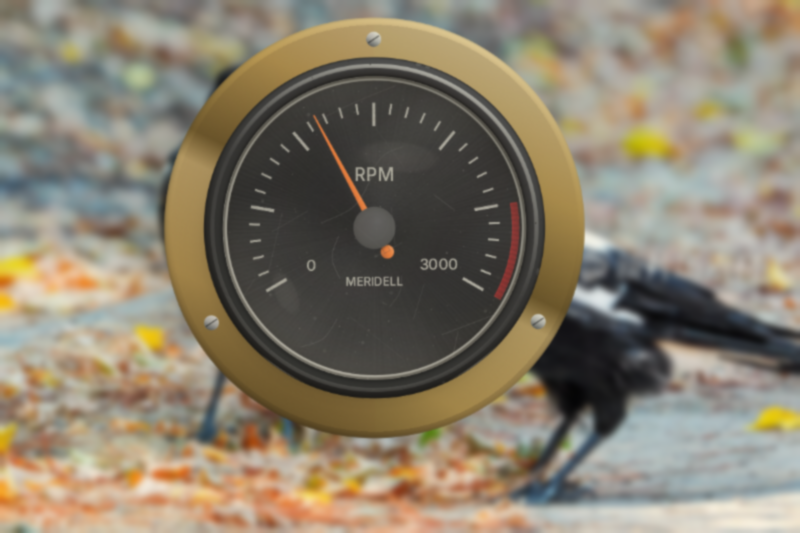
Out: value=1150 unit=rpm
